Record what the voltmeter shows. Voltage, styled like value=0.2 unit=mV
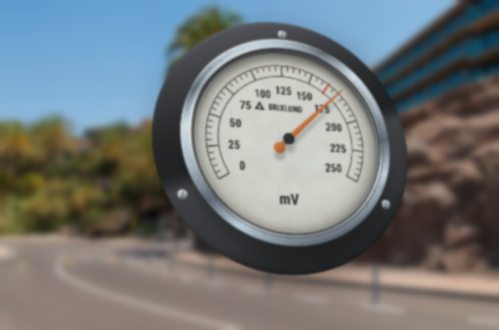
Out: value=175 unit=mV
